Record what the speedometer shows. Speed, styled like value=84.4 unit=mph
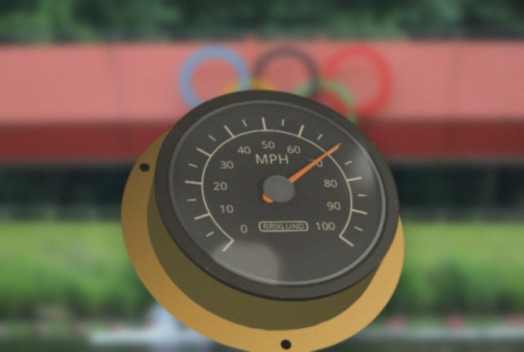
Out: value=70 unit=mph
